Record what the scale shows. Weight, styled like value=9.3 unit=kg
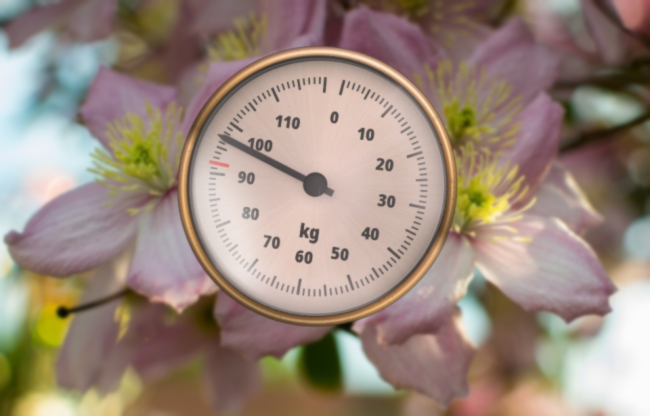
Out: value=97 unit=kg
